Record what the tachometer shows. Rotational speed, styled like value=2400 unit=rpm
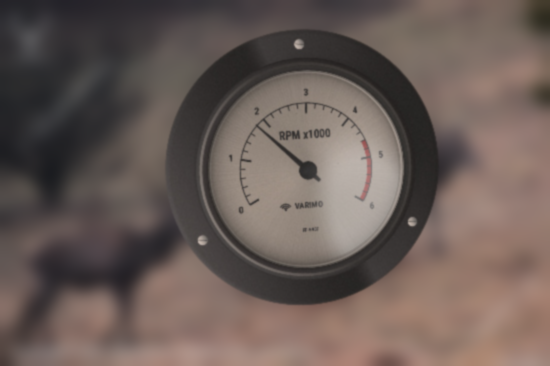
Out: value=1800 unit=rpm
